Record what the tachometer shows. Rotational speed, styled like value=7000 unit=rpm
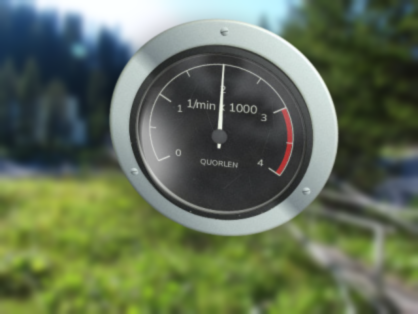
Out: value=2000 unit=rpm
